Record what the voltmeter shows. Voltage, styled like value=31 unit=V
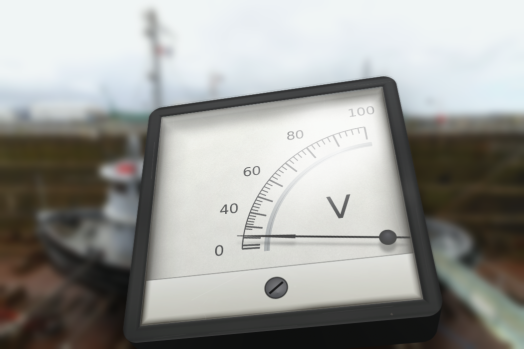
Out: value=20 unit=V
